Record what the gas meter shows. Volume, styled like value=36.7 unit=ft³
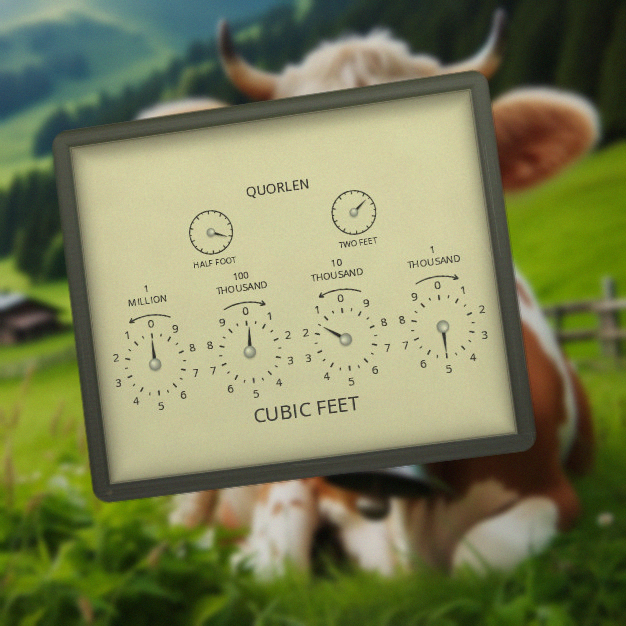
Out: value=1500 unit=ft³
